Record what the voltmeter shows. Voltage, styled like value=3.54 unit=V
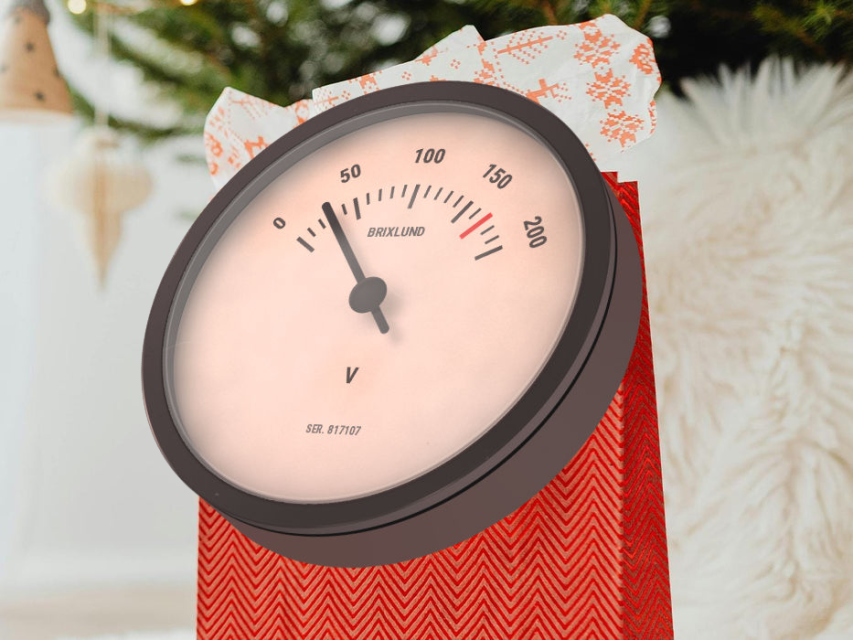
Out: value=30 unit=V
